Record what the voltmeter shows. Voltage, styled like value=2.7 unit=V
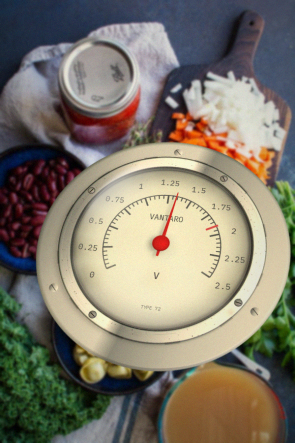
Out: value=1.35 unit=V
